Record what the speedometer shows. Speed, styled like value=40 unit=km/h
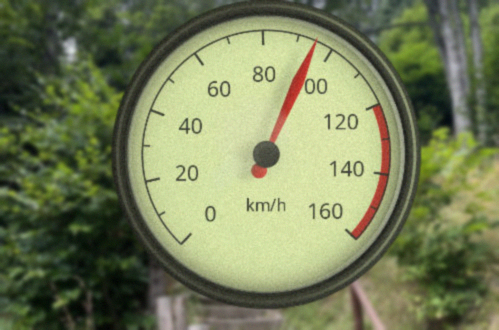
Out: value=95 unit=km/h
